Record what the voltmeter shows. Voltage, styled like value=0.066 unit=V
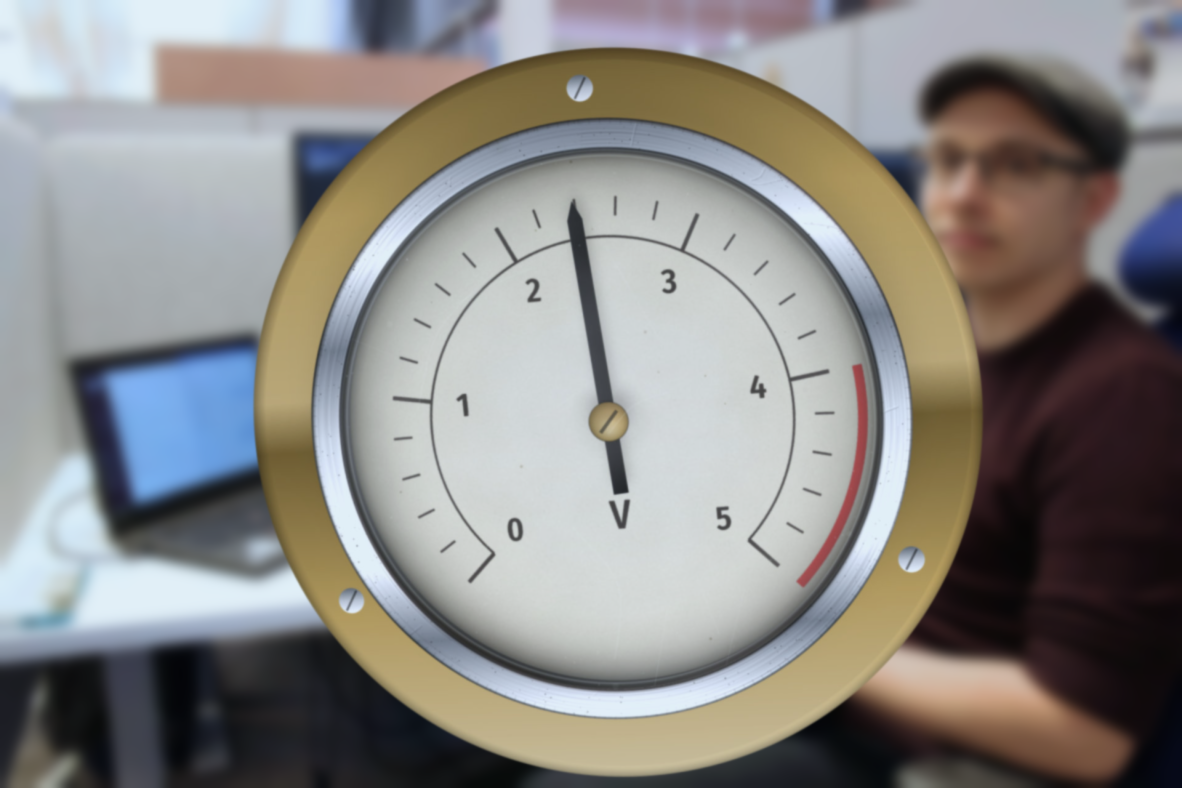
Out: value=2.4 unit=V
